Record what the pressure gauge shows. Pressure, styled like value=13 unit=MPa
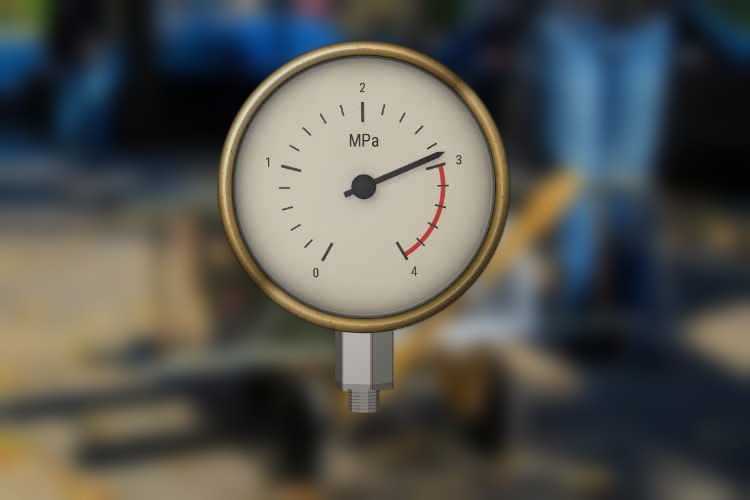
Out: value=2.9 unit=MPa
